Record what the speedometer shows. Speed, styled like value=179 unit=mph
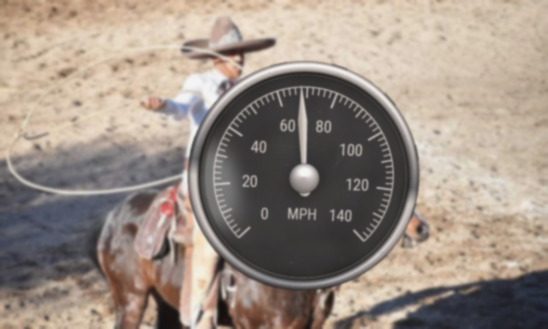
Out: value=68 unit=mph
